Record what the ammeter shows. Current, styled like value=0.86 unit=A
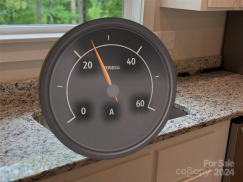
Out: value=25 unit=A
